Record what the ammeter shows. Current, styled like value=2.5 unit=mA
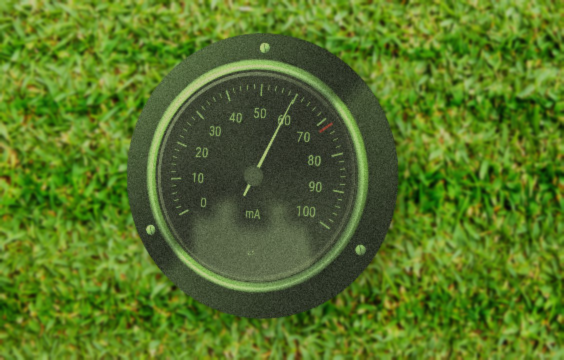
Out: value=60 unit=mA
